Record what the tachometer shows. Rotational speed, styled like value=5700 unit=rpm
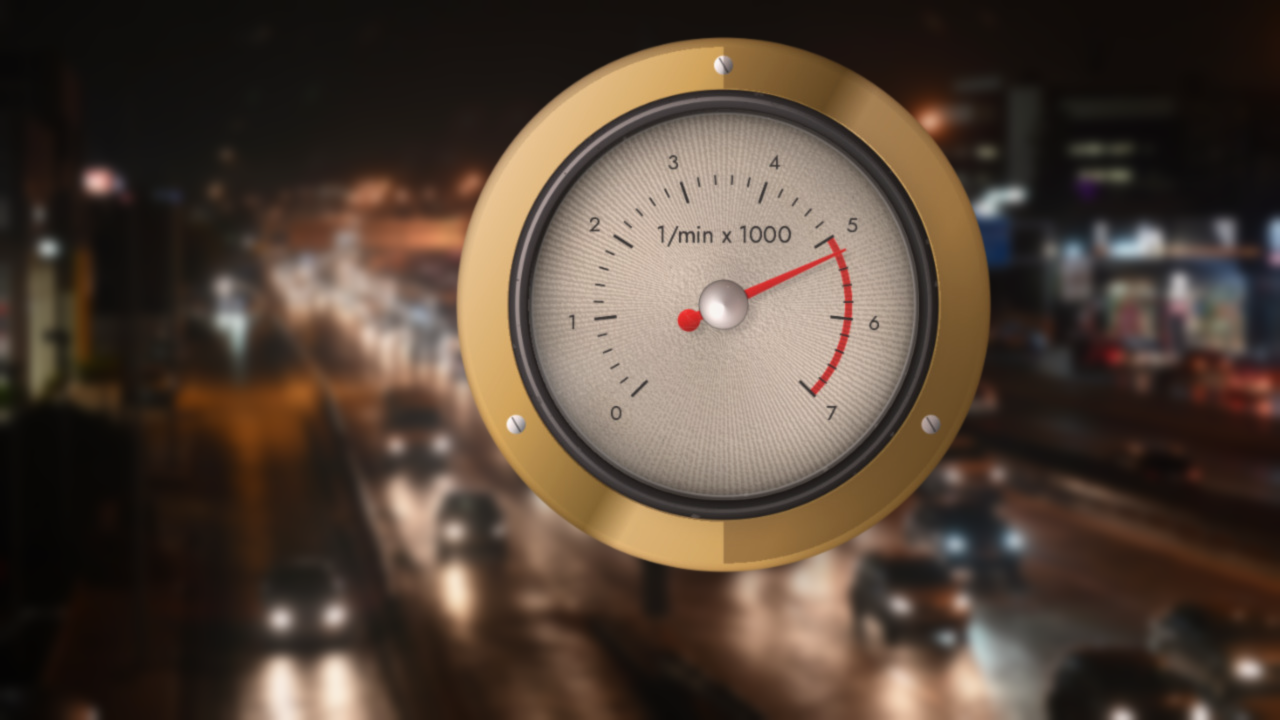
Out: value=5200 unit=rpm
